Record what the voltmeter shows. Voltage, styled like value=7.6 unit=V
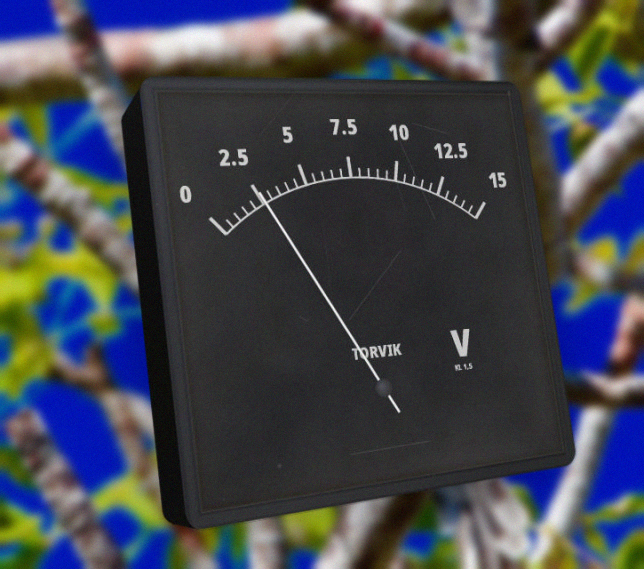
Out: value=2.5 unit=V
